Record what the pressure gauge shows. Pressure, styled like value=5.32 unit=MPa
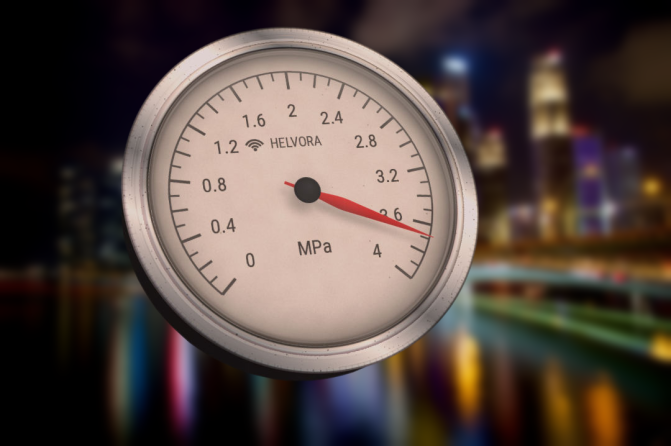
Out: value=3.7 unit=MPa
